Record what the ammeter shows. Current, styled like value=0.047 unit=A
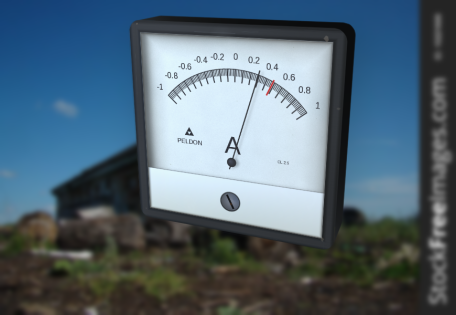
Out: value=0.3 unit=A
